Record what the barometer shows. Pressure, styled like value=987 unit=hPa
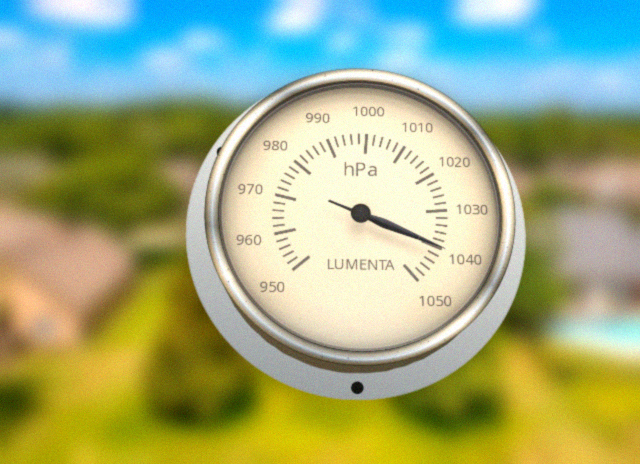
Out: value=1040 unit=hPa
